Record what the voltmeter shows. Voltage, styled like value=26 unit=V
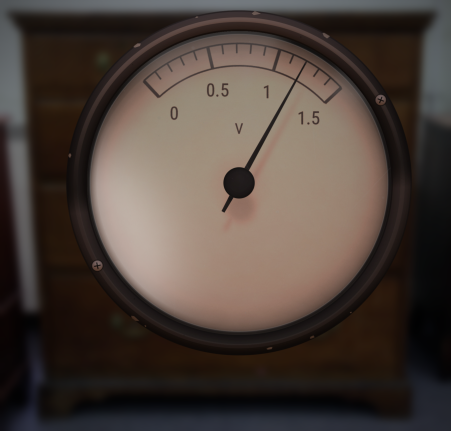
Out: value=1.2 unit=V
